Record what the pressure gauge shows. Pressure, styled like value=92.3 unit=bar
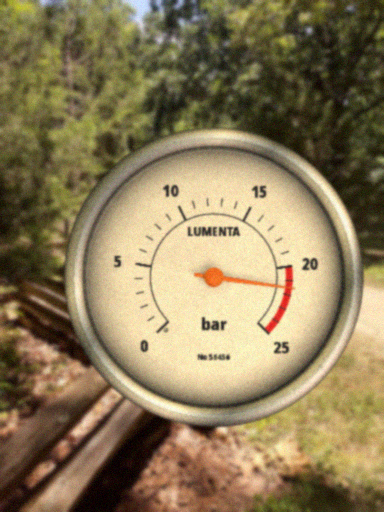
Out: value=21.5 unit=bar
